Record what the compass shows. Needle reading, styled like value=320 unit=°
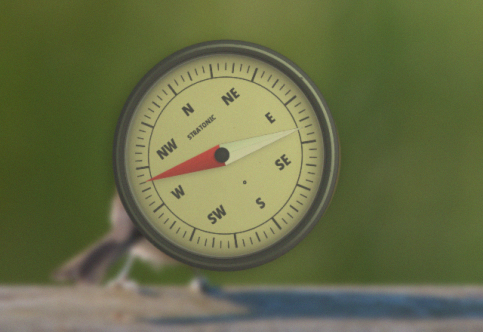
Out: value=290 unit=°
